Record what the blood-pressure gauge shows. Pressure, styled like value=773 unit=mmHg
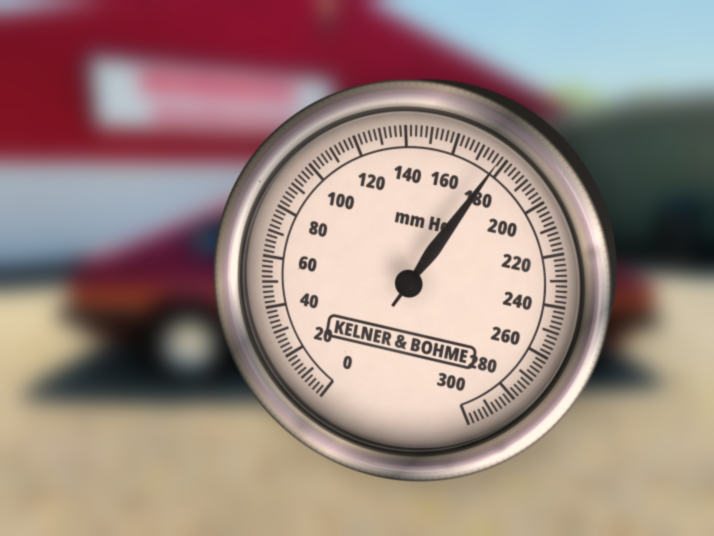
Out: value=178 unit=mmHg
